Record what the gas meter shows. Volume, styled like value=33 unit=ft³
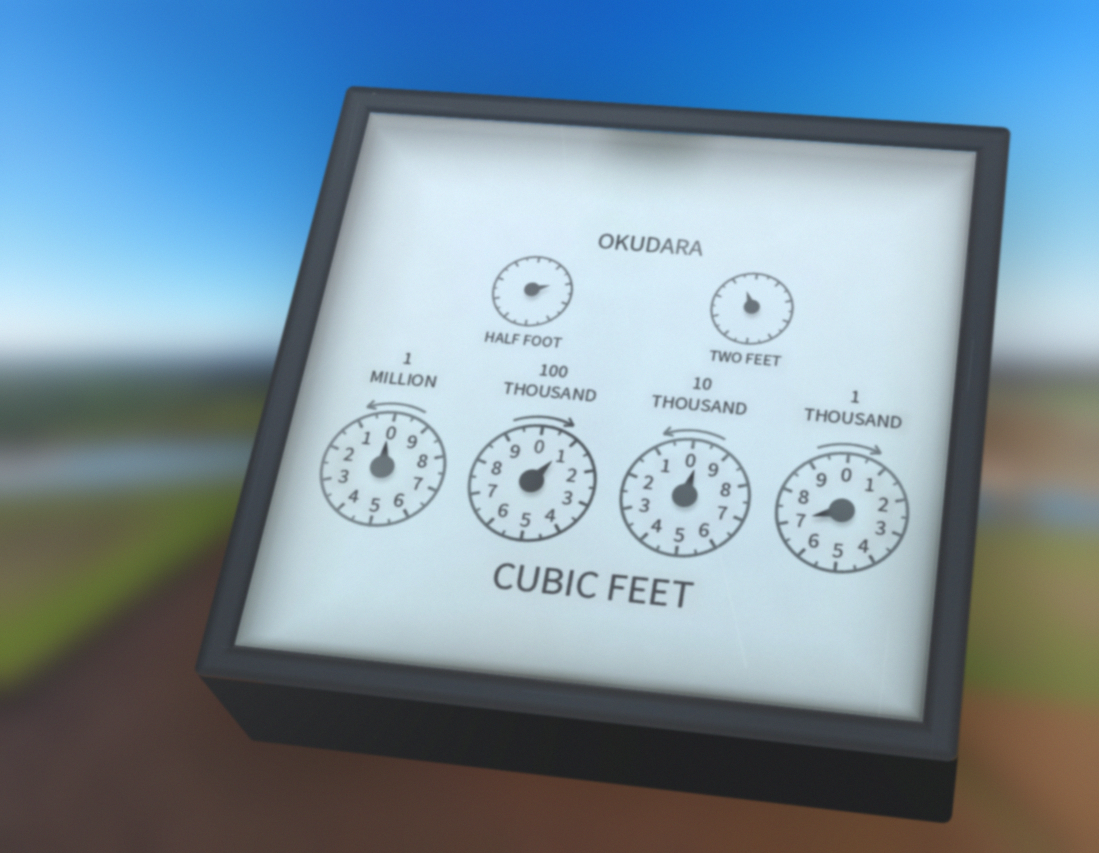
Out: value=9700 unit=ft³
